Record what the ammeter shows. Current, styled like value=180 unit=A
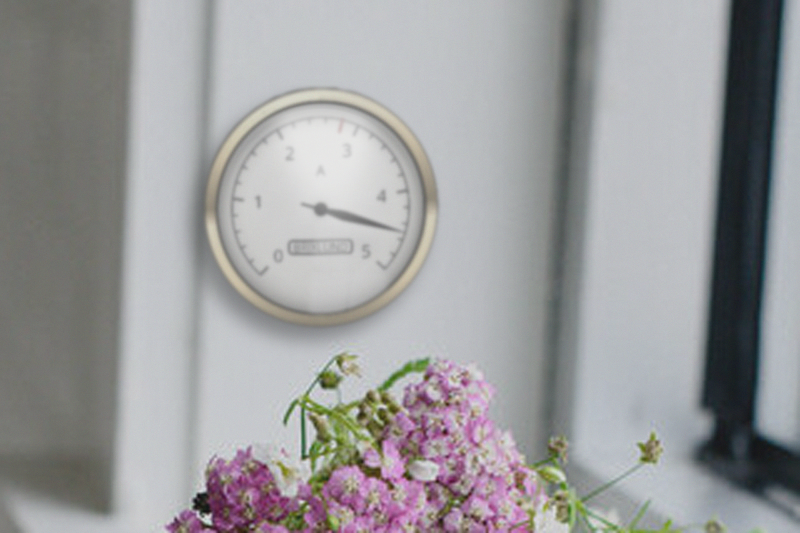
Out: value=4.5 unit=A
